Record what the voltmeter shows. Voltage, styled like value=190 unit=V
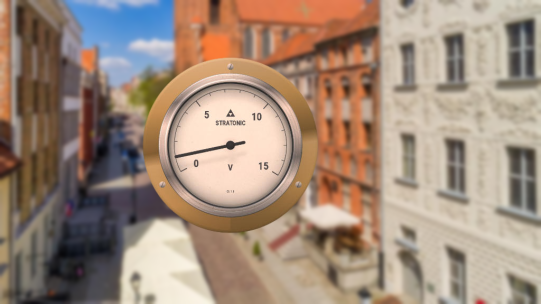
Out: value=1 unit=V
